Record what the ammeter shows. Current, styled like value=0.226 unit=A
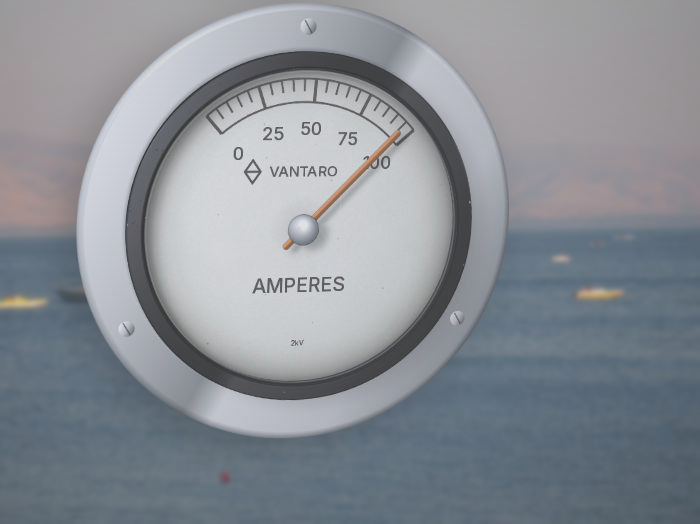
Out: value=95 unit=A
